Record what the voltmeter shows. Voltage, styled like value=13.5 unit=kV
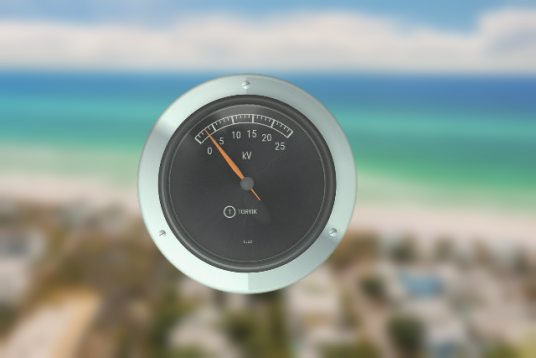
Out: value=3 unit=kV
